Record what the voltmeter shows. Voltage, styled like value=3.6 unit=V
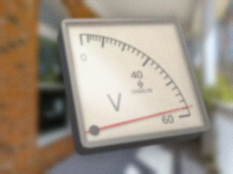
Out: value=58 unit=V
